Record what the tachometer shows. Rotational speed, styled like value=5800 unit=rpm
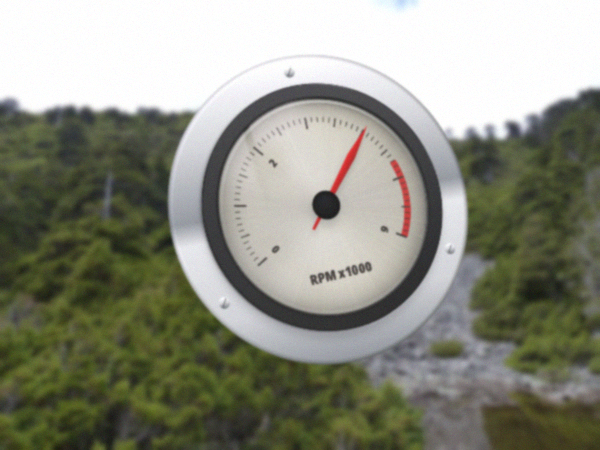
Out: value=4000 unit=rpm
